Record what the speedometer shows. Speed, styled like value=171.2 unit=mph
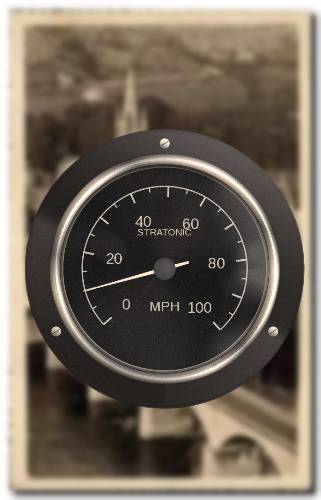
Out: value=10 unit=mph
